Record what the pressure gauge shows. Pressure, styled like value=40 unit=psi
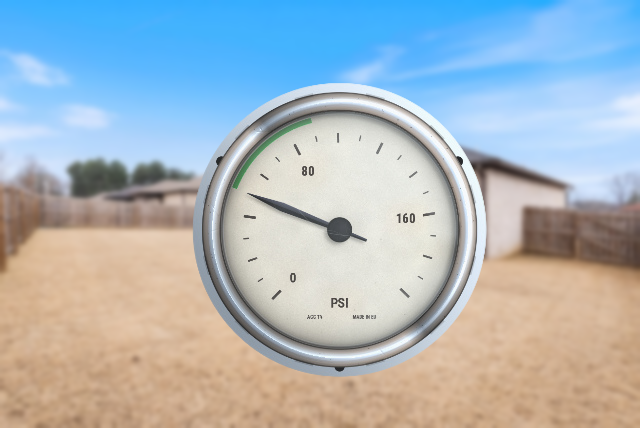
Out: value=50 unit=psi
